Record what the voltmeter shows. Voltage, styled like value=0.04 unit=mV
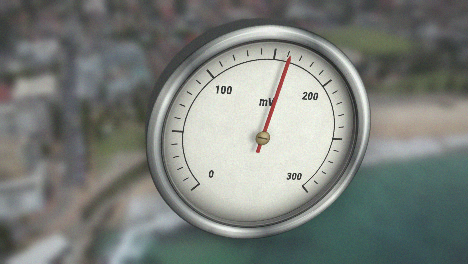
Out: value=160 unit=mV
